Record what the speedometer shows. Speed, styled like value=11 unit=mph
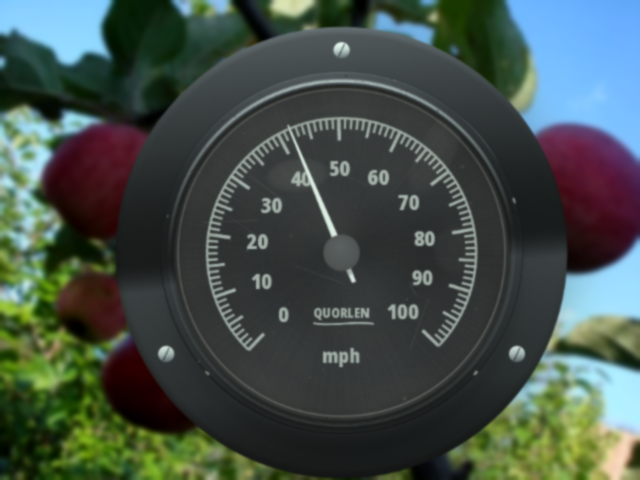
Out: value=42 unit=mph
